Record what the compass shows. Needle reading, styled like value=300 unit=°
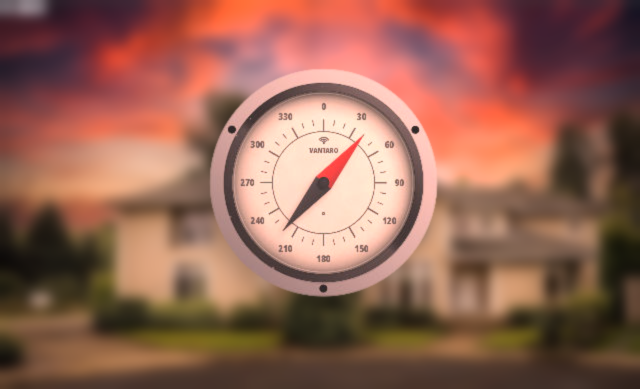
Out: value=40 unit=°
